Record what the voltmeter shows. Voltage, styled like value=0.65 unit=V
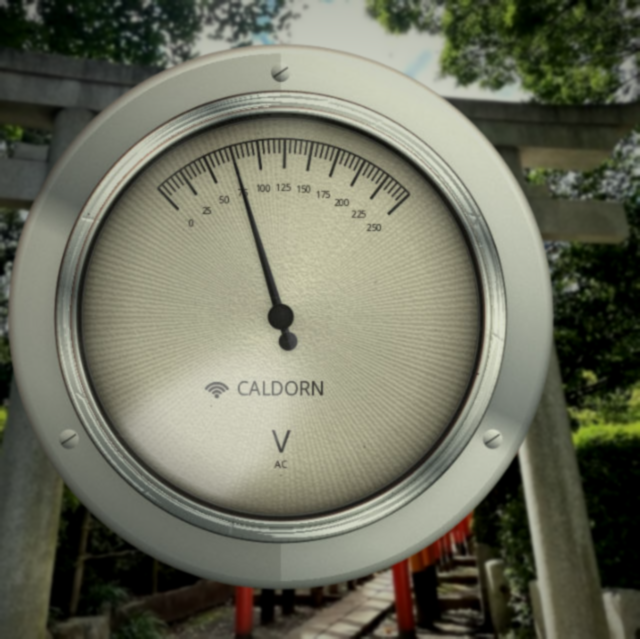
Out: value=75 unit=V
